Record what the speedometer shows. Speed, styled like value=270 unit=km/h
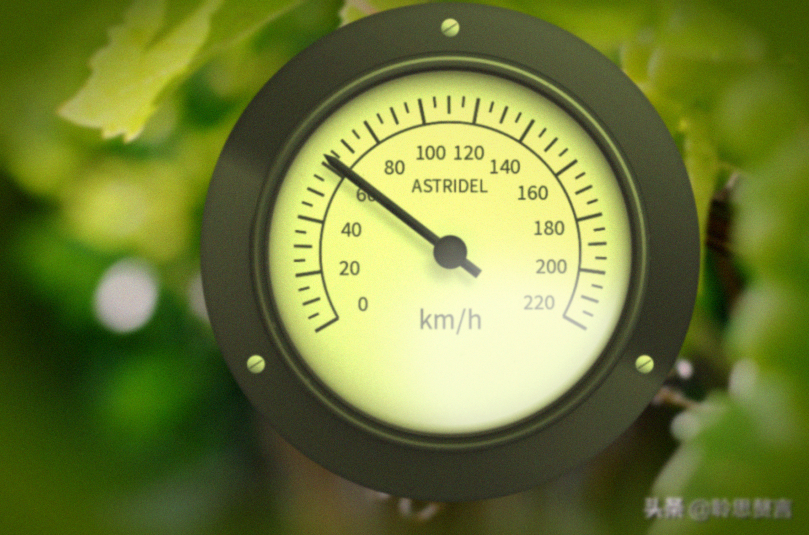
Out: value=62.5 unit=km/h
